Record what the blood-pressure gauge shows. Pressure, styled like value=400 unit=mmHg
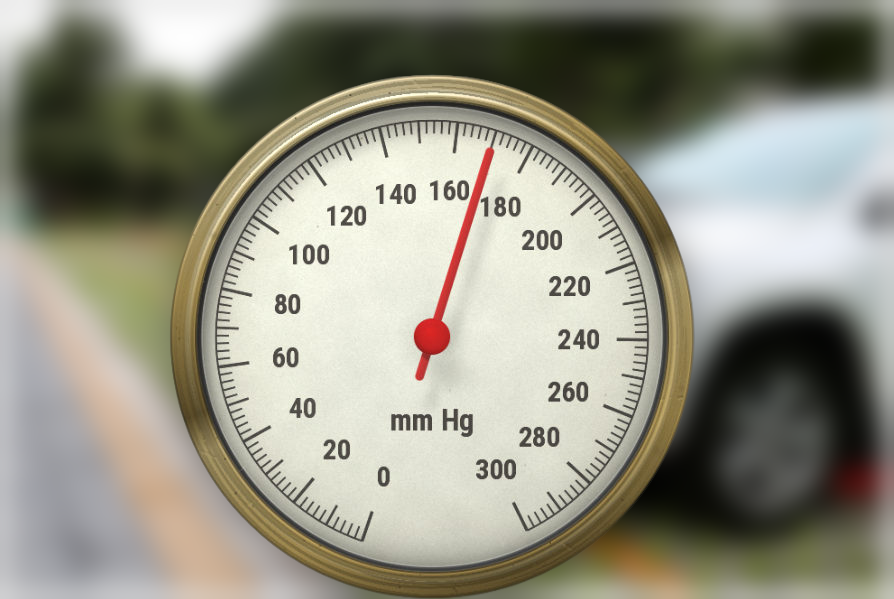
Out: value=170 unit=mmHg
